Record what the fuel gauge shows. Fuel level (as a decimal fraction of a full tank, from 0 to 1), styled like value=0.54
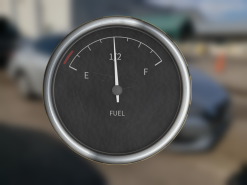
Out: value=0.5
